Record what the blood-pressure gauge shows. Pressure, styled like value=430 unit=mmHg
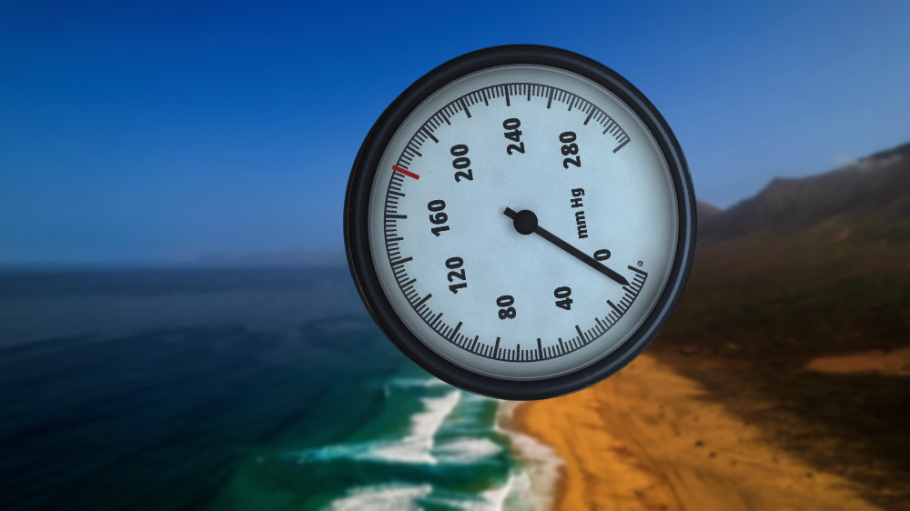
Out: value=8 unit=mmHg
